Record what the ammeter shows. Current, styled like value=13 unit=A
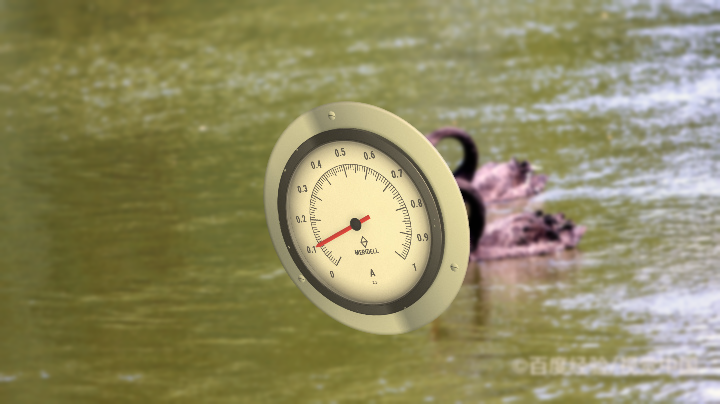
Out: value=0.1 unit=A
